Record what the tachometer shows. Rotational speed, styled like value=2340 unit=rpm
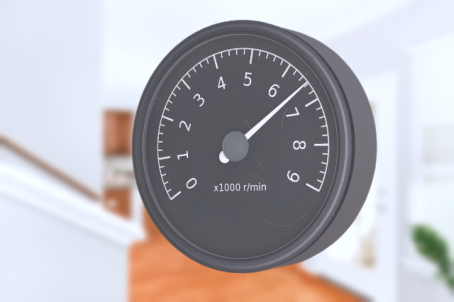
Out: value=6600 unit=rpm
